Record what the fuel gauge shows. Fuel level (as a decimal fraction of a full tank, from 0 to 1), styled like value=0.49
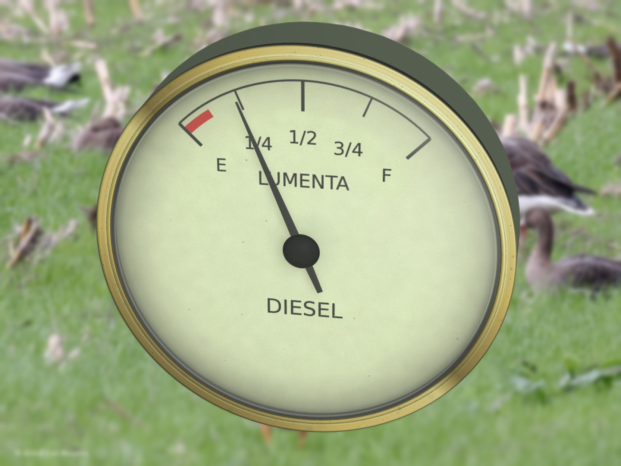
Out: value=0.25
